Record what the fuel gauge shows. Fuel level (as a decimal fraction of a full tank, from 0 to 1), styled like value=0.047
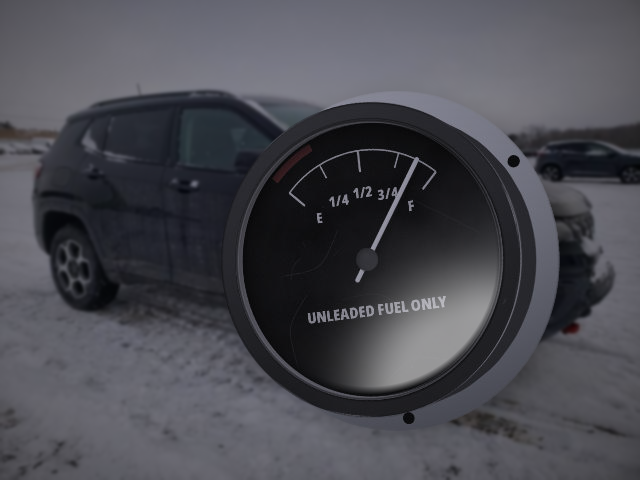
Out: value=0.875
